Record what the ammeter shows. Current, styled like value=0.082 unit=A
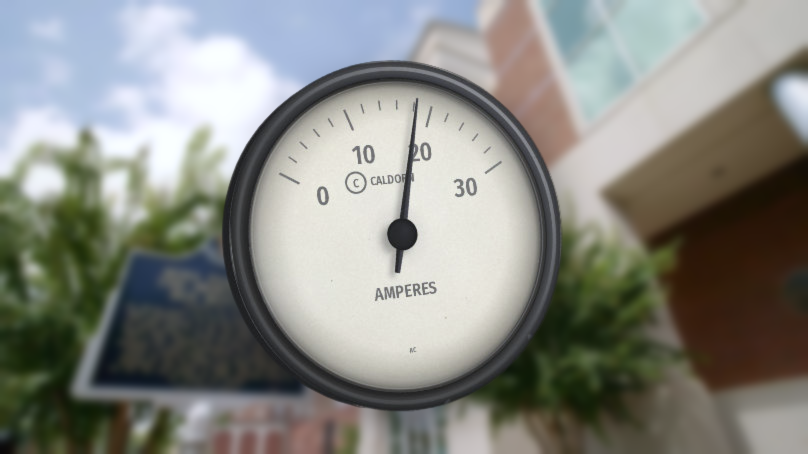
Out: value=18 unit=A
